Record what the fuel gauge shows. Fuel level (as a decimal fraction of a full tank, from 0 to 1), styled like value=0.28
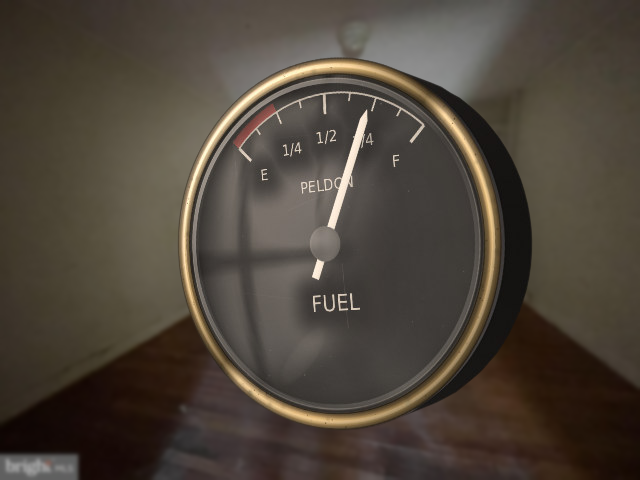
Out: value=0.75
